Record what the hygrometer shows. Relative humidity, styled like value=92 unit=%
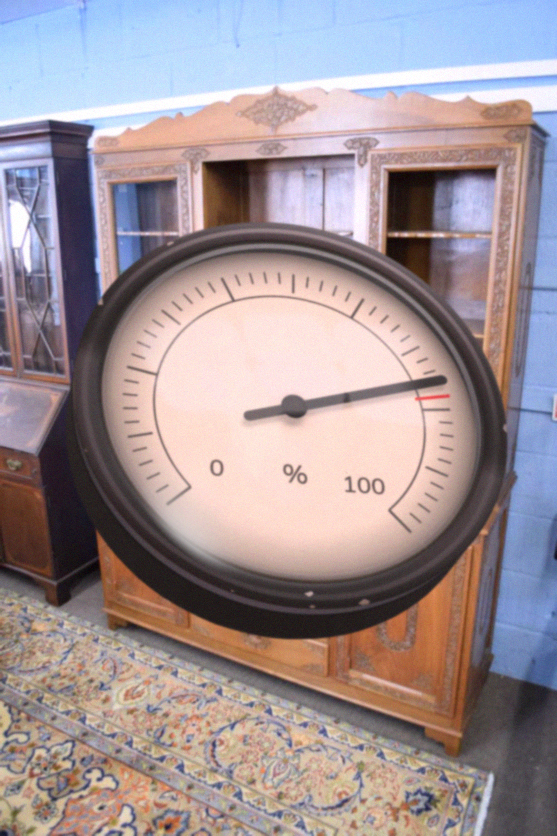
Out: value=76 unit=%
